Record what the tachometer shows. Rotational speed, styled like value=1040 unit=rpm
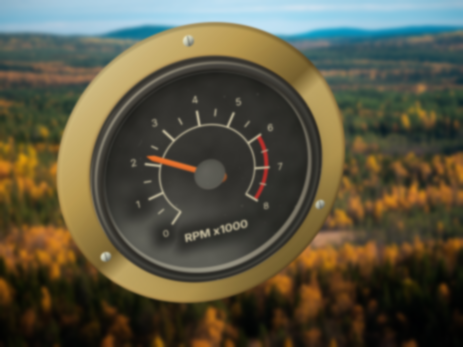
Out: value=2250 unit=rpm
